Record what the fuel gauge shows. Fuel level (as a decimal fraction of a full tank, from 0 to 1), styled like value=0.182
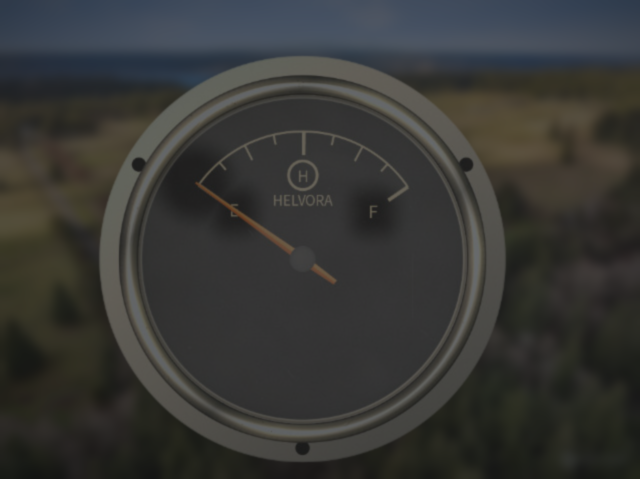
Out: value=0
